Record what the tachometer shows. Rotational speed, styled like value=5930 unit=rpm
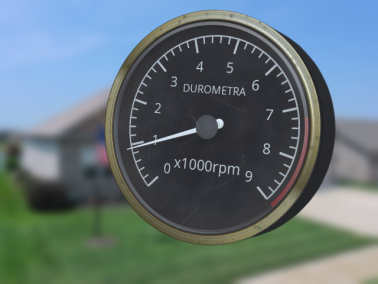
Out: value=900 unit=rpm
